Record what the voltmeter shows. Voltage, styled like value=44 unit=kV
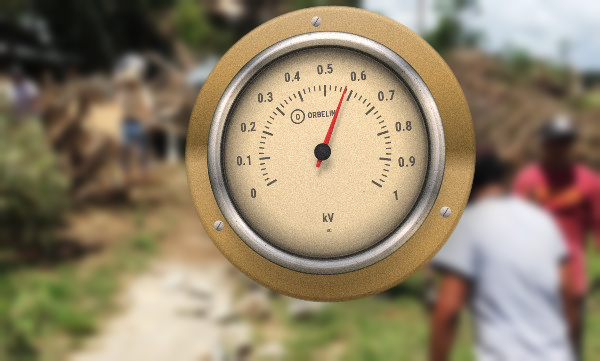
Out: value=0.58 unit=kV
